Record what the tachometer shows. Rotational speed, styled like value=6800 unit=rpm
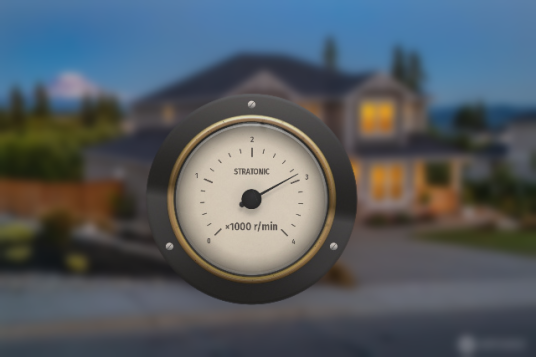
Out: value=2900 unit=rpm
